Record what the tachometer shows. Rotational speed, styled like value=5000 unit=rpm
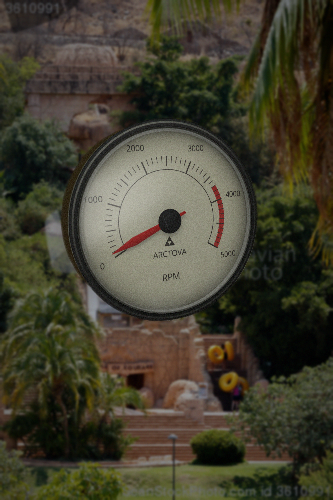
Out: value=100 unit=rpm
